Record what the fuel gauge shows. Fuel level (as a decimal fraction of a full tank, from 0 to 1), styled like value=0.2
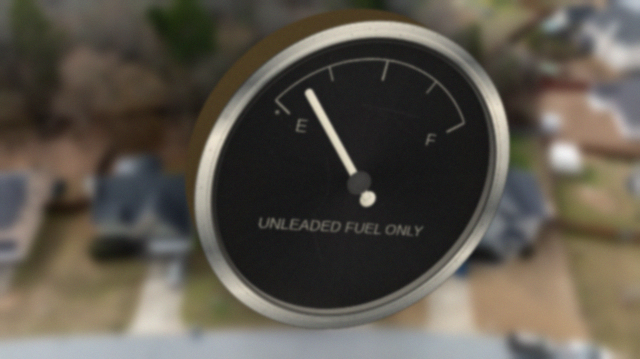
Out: value=0.125
